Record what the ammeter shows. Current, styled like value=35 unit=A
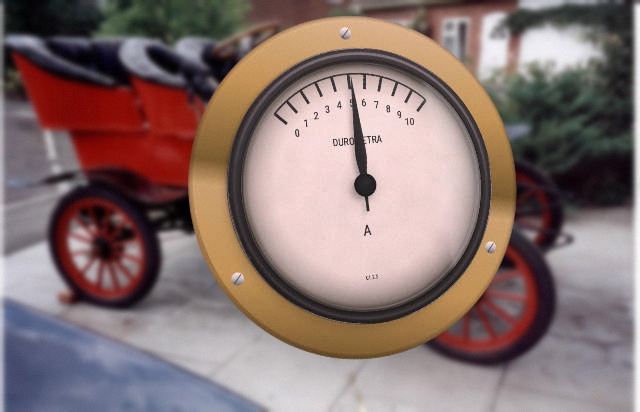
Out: value=5 unit=A
